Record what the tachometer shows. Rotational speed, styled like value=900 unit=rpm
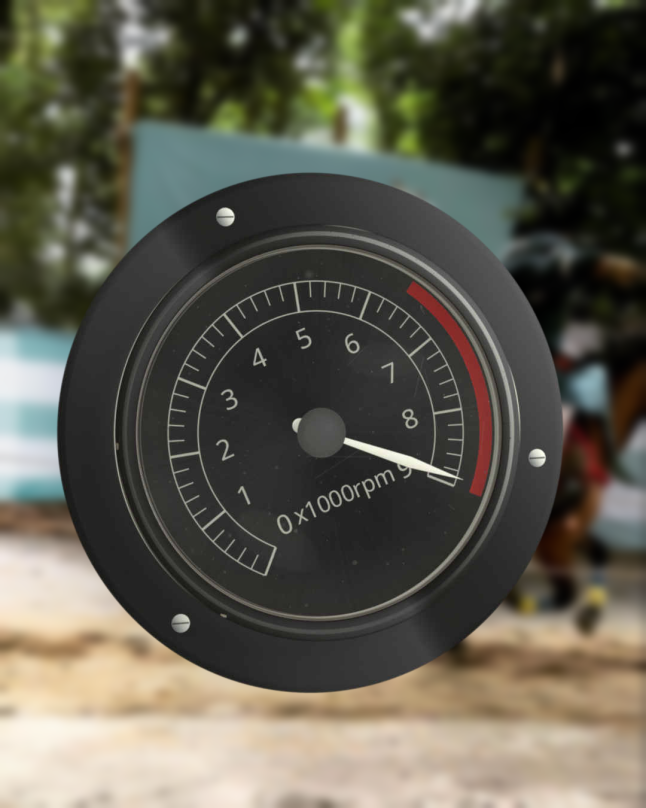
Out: value=8900 unit=rpm
